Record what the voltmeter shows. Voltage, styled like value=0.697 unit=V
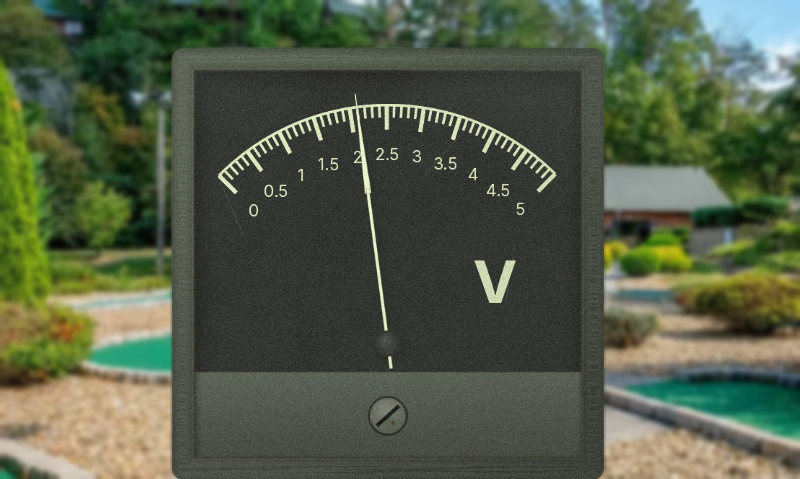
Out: value=2.1 unit=V
